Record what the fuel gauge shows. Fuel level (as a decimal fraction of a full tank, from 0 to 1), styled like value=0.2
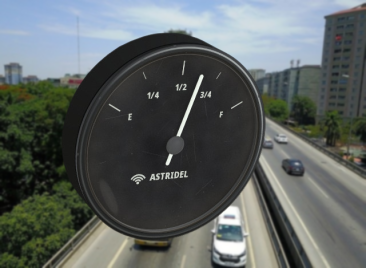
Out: value=0.625
